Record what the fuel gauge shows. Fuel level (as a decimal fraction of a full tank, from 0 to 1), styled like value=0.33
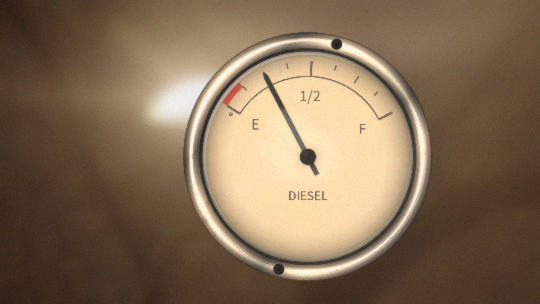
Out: value=0.25
